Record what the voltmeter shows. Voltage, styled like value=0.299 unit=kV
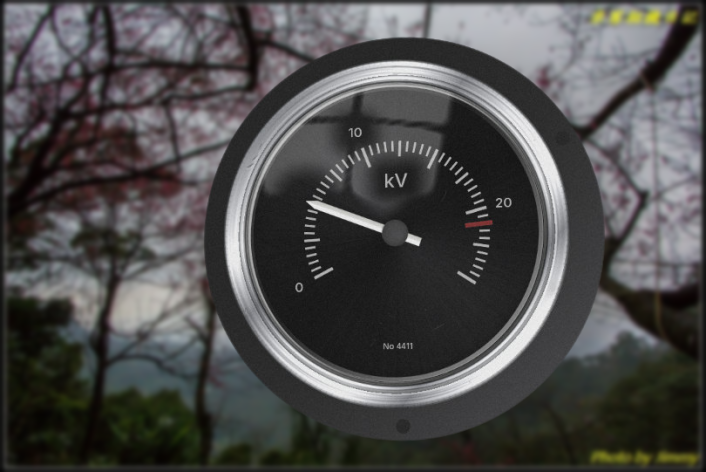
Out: value=5 unit=kV
